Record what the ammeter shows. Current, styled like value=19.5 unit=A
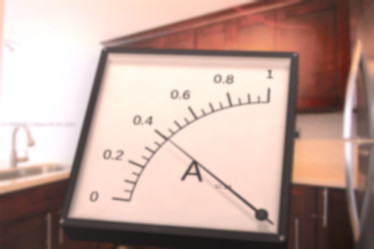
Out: value=0.4 unit=A
